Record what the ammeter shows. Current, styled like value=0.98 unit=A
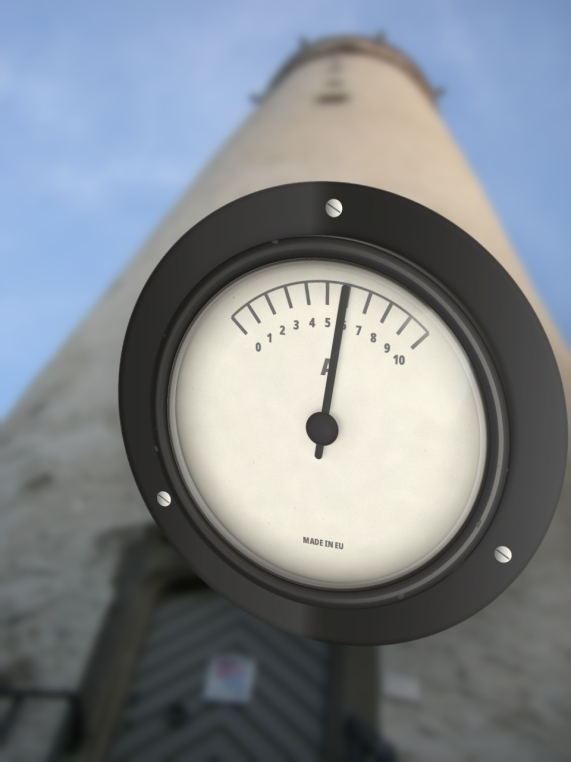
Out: value=6 unit=A
